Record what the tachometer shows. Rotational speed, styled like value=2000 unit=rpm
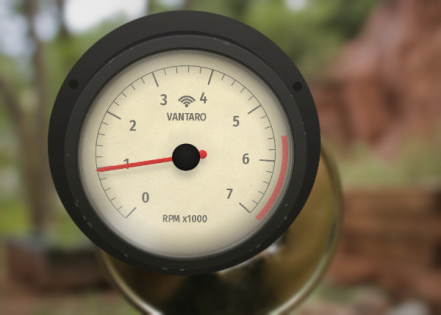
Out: value=1000 unit=rpm
